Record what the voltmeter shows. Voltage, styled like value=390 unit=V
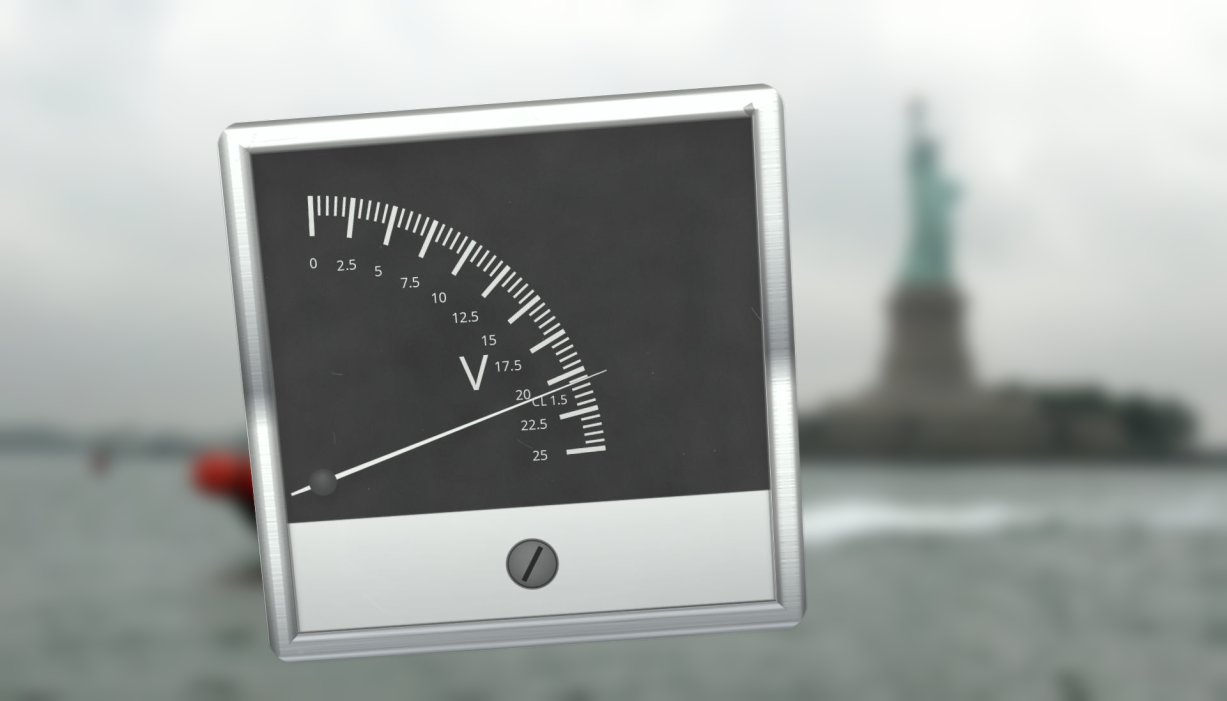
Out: value=20.5 unit=V
